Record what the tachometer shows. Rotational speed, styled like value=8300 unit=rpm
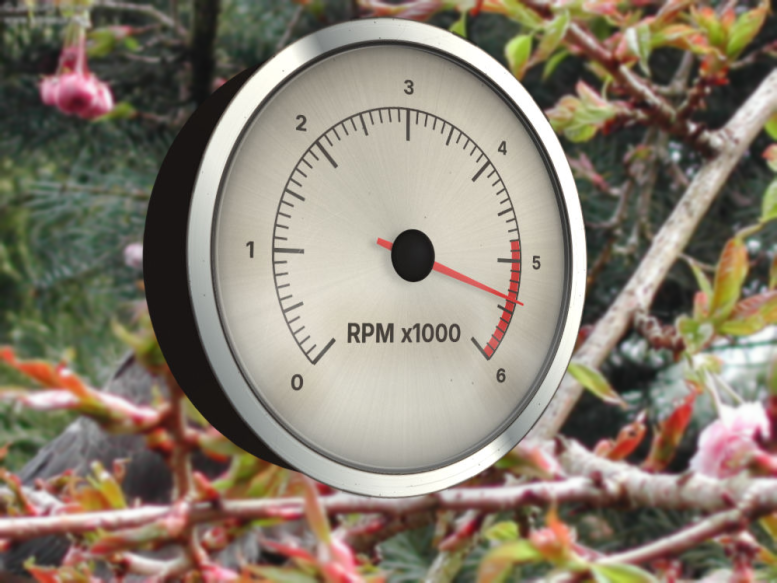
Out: value=5400 unit=rpm
